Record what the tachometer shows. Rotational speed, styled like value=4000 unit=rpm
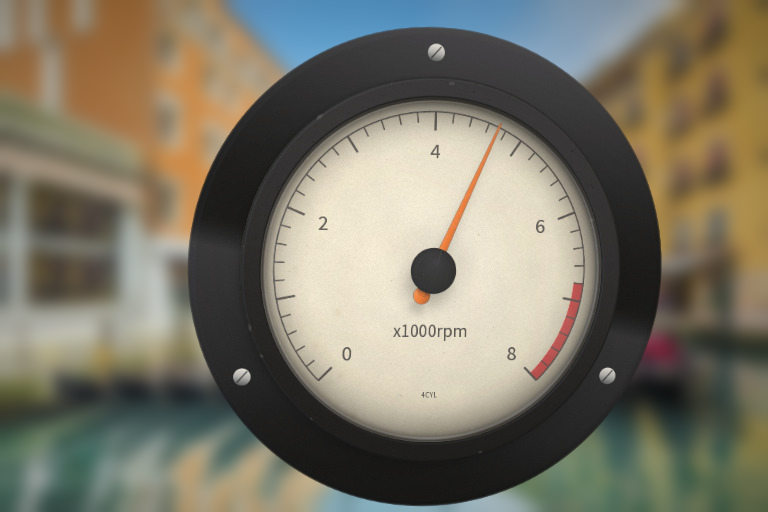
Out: value=4700 unit=rpm
